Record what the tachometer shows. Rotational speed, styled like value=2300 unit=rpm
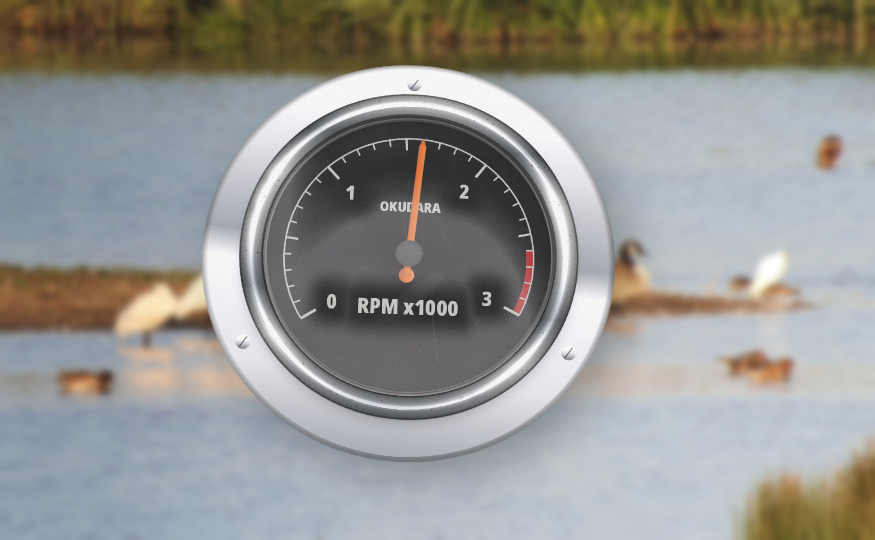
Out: value=1600 unit=rpm
